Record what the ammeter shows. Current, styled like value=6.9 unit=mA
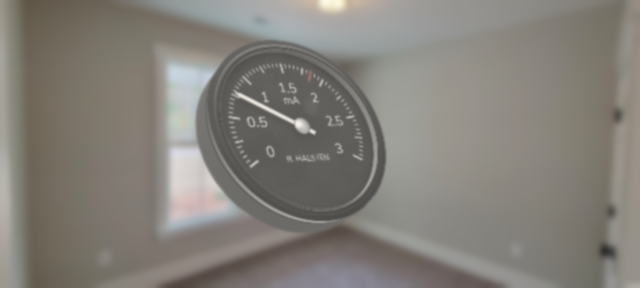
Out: value=0.75 unit=mA
